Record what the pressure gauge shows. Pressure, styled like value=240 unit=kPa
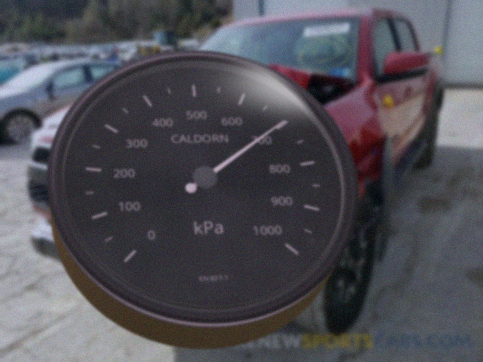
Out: value=700 unit=kPa
